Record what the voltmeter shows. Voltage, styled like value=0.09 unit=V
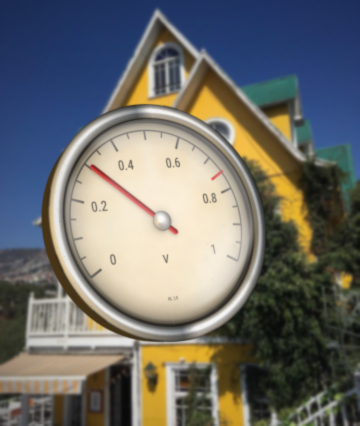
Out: value=0.3 unit=V
